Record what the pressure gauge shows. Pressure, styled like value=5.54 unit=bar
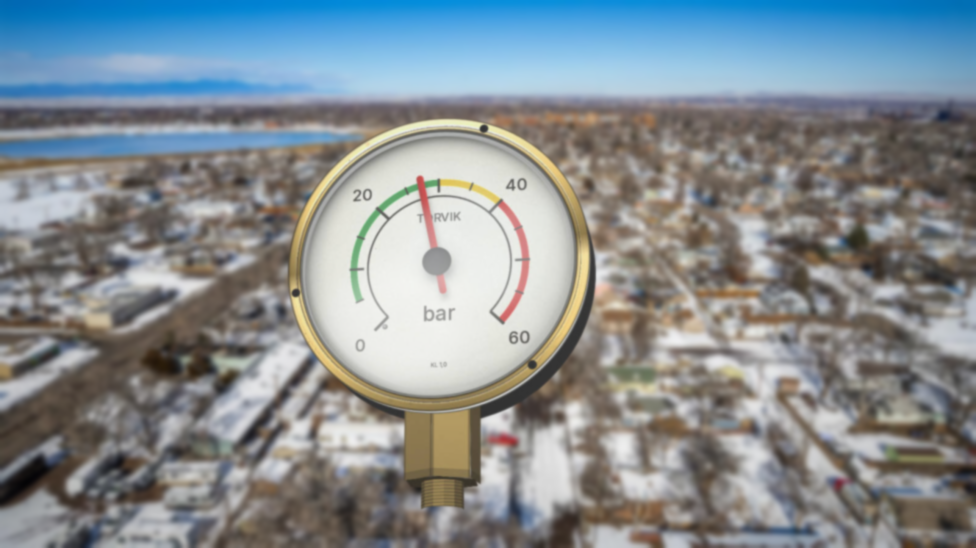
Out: value=27.5 unit=bar
